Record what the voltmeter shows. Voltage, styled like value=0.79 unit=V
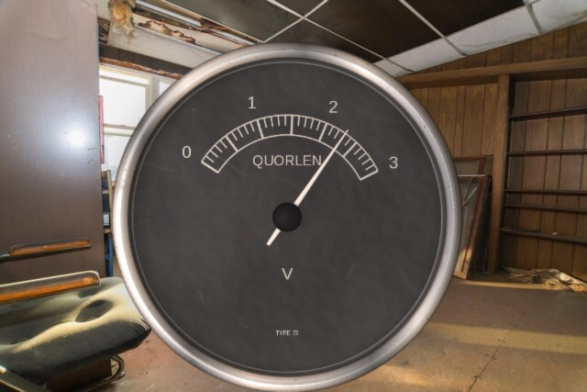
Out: value=2.3 unit=V
